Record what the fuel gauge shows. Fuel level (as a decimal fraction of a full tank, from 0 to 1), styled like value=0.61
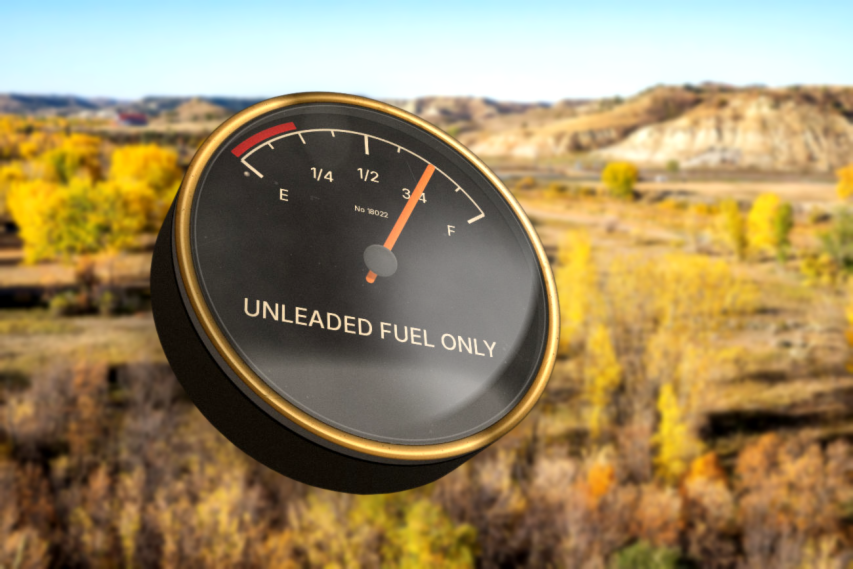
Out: value=0.75
